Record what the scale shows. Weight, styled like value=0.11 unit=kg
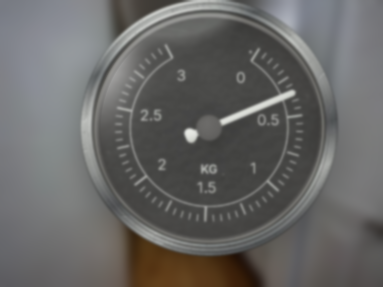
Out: value=0.35 unit=kg
